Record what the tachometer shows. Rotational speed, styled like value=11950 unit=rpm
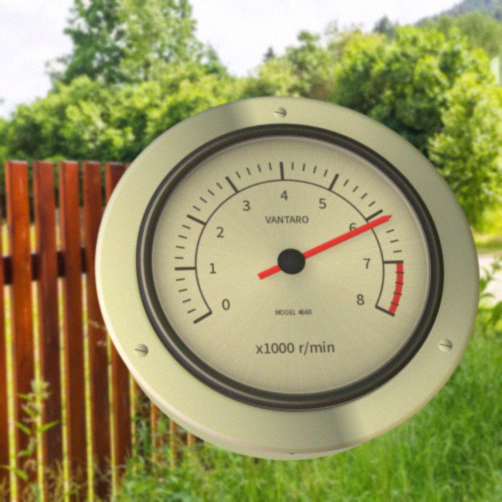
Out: value=6200 unit=rpm
